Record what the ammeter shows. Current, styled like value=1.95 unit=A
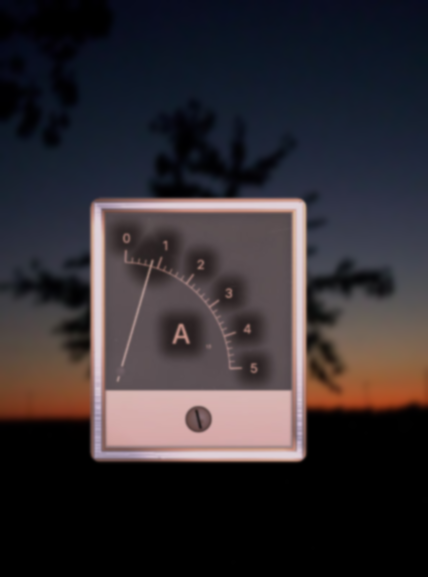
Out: value=0.8 unit=A
